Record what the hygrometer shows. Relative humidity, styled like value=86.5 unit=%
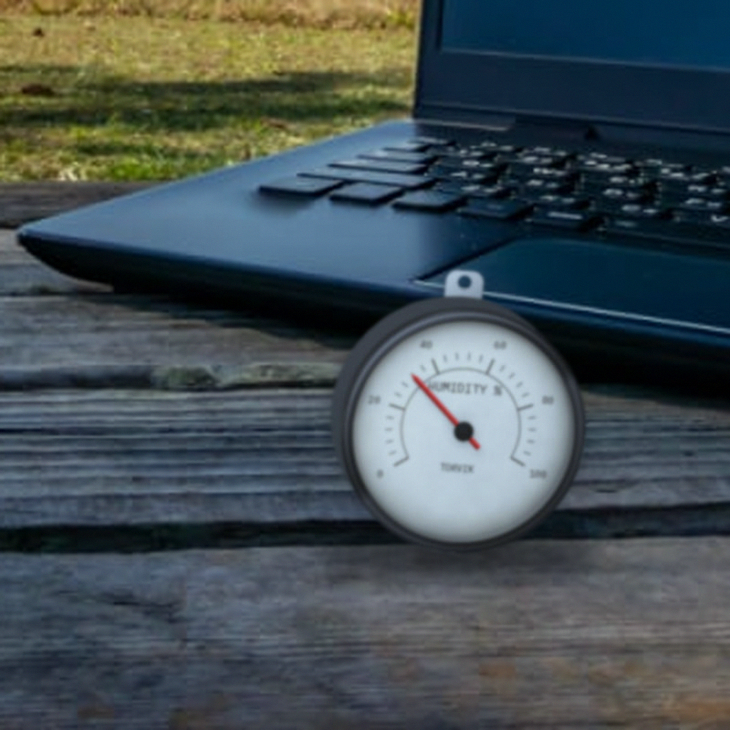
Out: value=32 unit=%
